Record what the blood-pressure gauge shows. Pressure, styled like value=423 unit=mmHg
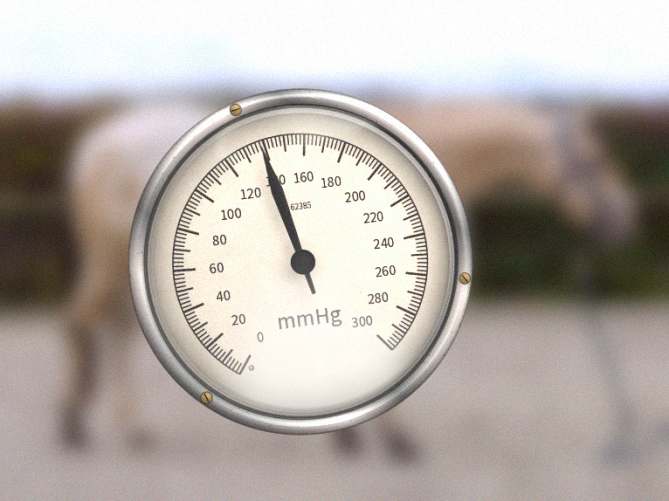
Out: value=138 unit=mmHg
